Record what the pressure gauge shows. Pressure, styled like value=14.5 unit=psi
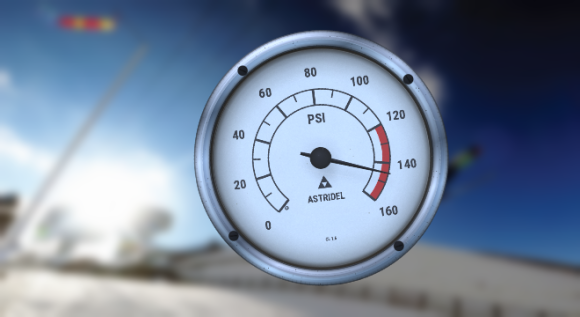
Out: value=145 unit=psi
